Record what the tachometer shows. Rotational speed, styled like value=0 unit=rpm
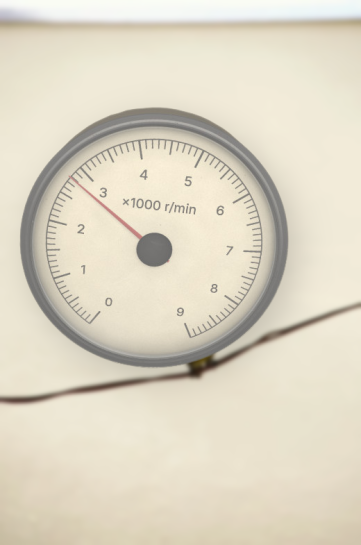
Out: value=2800 unit=rpm
